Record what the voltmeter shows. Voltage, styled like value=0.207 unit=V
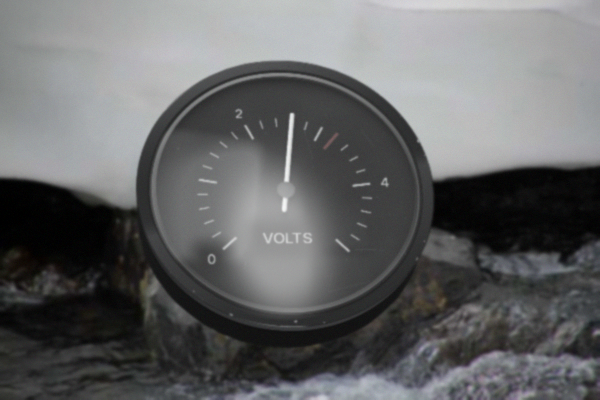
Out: value=2.6 unit=V
